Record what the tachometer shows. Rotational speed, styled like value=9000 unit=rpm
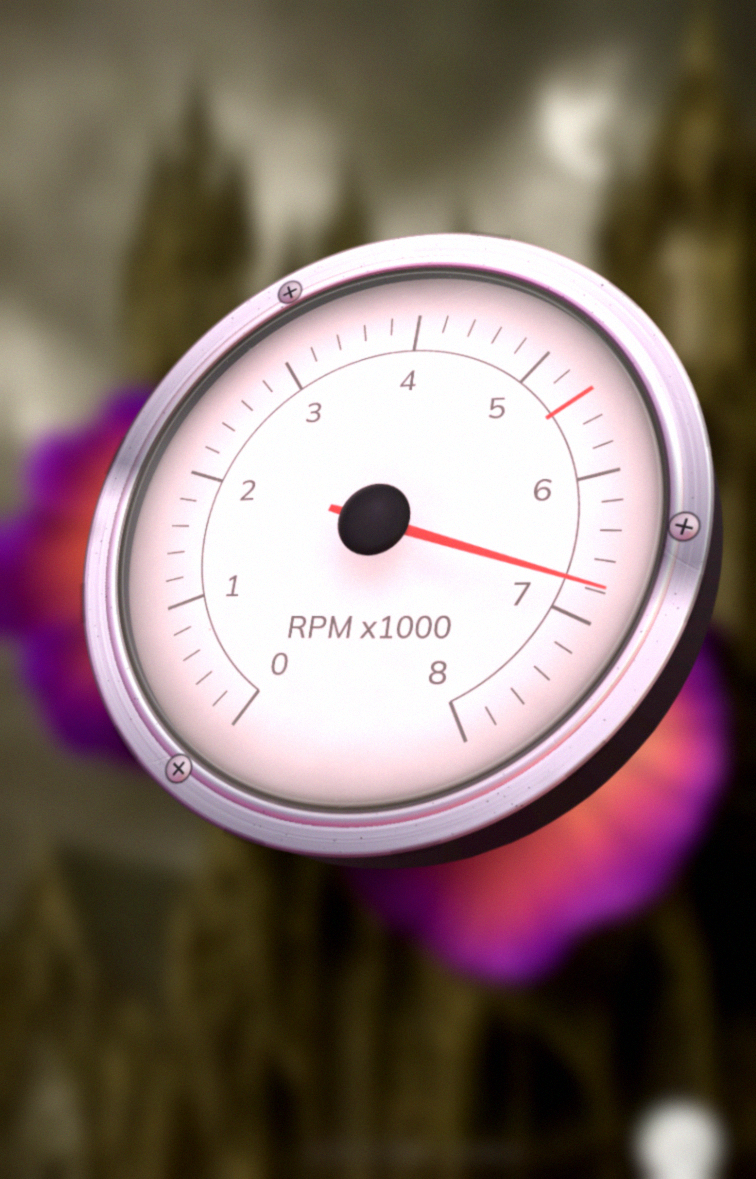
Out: value=6800 unit=rpm
